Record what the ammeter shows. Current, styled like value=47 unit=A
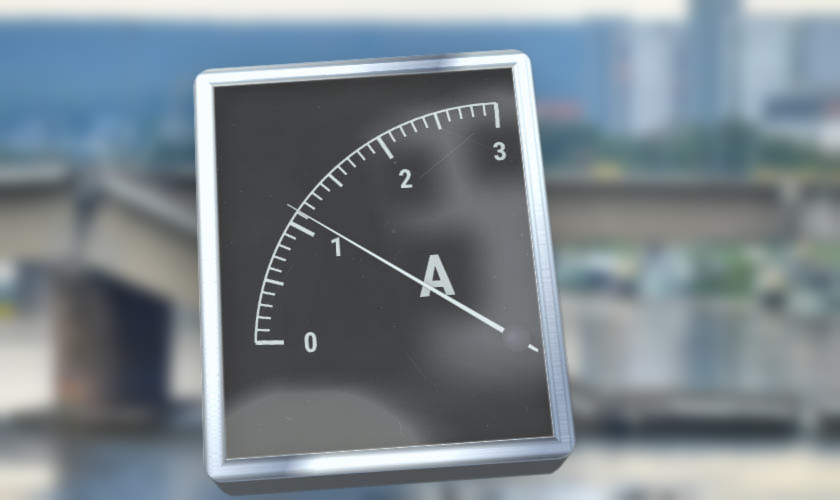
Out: value=1.1 unit=A
